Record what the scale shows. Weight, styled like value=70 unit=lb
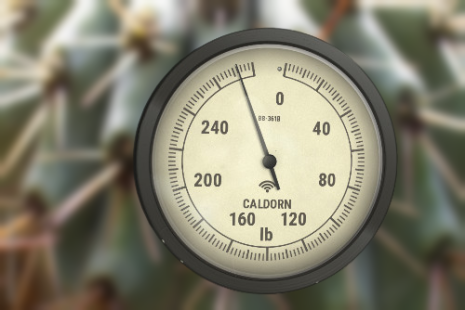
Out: value=272 unit=lb
